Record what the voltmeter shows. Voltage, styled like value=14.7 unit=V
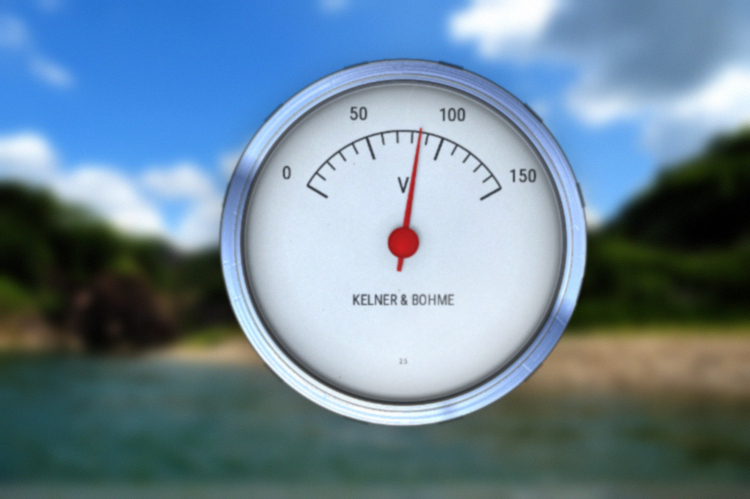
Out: value=85 unit=V
